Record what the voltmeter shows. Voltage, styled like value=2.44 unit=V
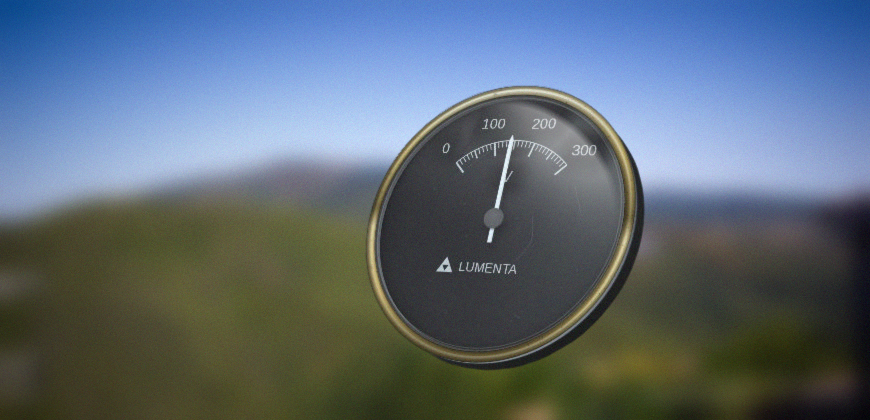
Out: value=150 unit=V
